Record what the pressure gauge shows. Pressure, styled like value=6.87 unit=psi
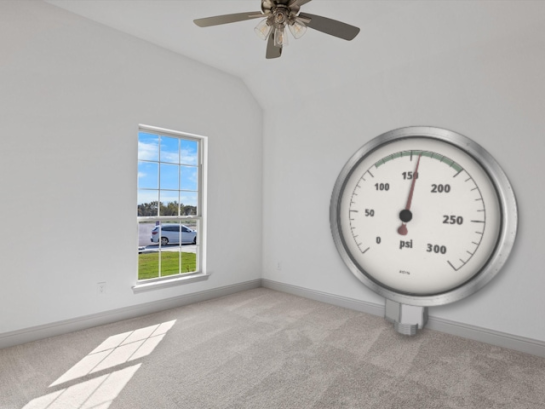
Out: value=160 unit=psi
